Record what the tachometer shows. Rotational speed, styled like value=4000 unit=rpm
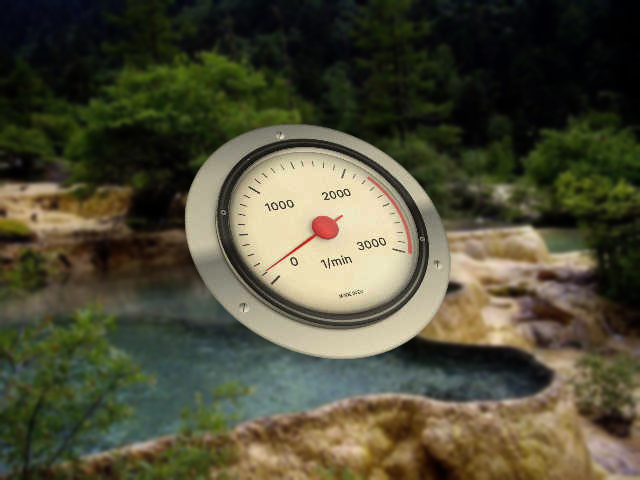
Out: value=100 unit=rpm
